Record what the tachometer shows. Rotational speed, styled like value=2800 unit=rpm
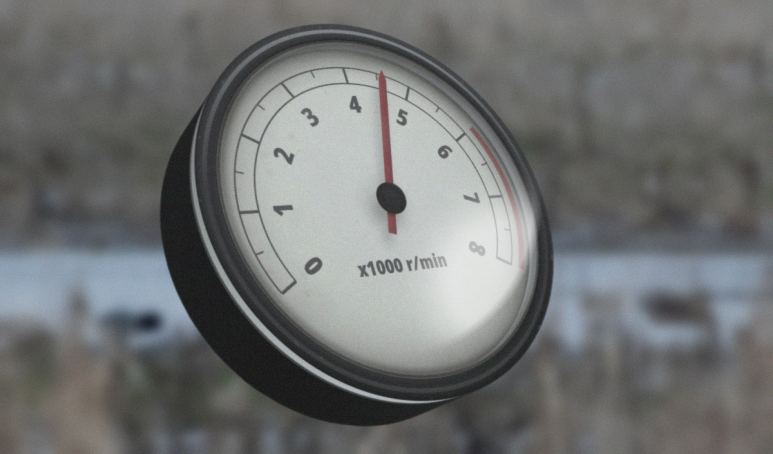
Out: value=4500 unit=rpm
